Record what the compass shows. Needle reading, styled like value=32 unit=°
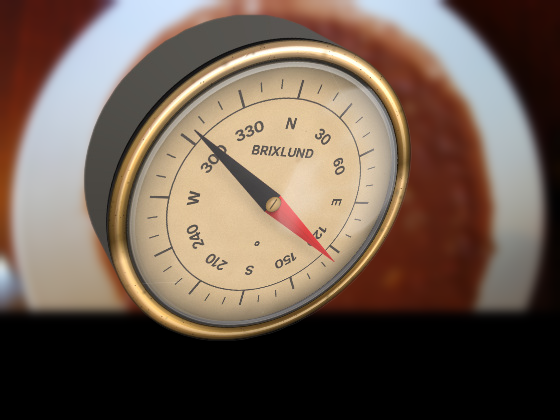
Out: value=125 unit=°
